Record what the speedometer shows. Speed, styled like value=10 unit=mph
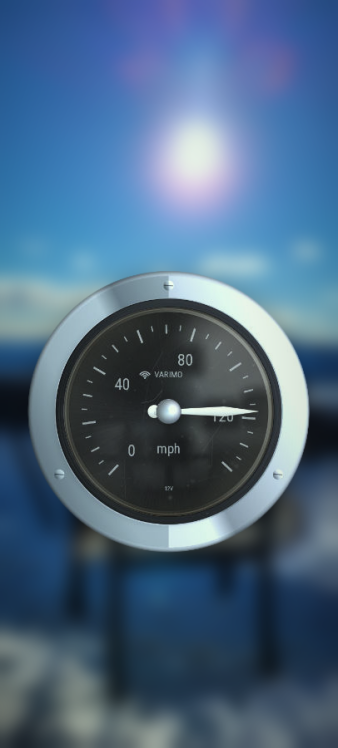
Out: value=117.5 unit=mph
